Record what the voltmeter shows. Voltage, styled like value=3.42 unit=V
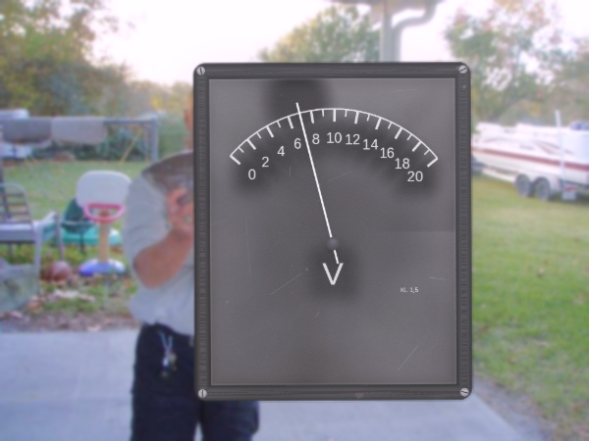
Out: value=7 unit=V
